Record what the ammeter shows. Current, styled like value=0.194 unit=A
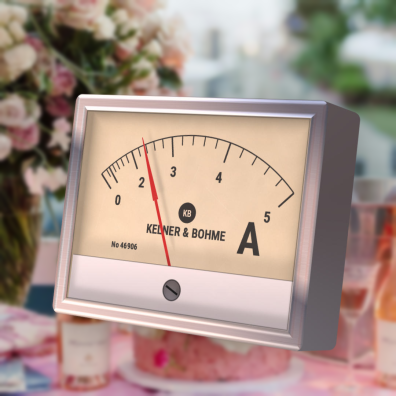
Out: value=2.4 unit=A
